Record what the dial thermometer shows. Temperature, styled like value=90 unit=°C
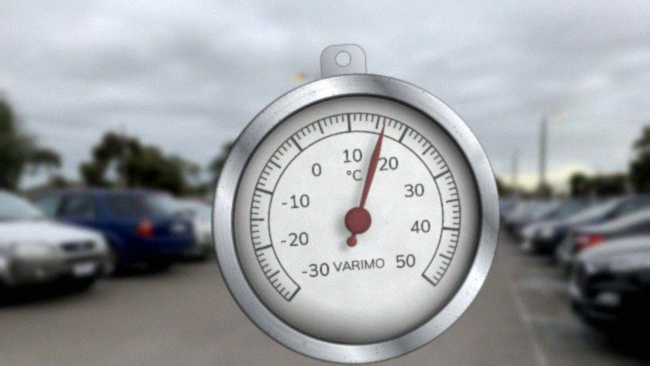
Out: value=16 unit=°C
